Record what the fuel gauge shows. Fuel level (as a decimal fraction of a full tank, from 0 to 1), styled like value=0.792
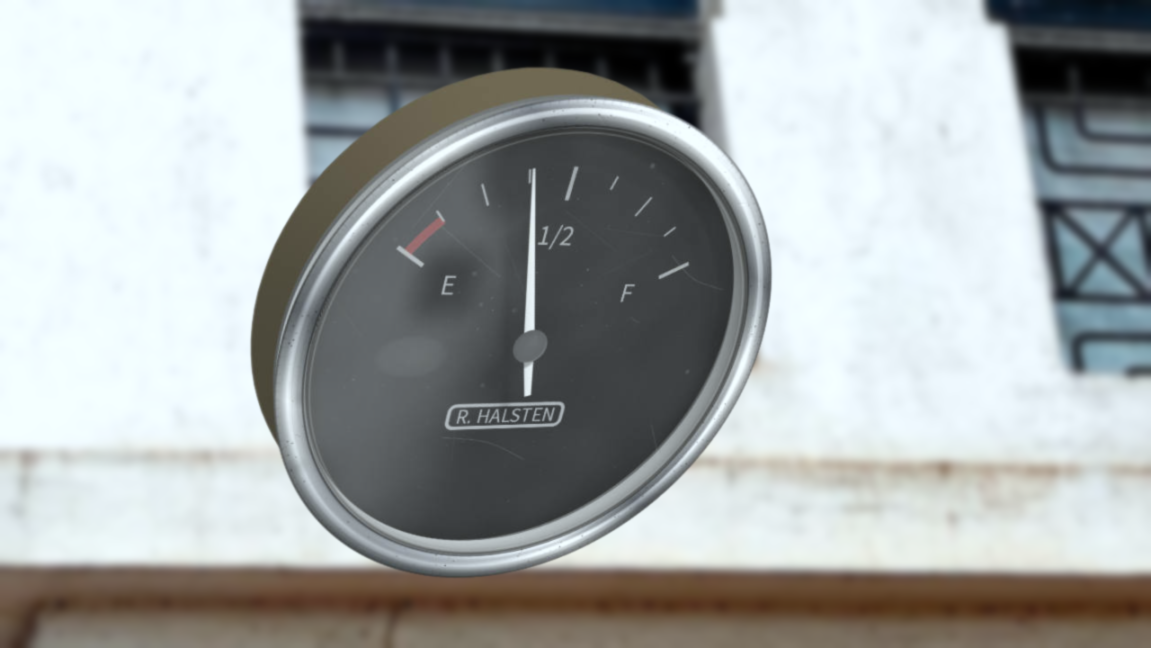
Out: value=0.375
